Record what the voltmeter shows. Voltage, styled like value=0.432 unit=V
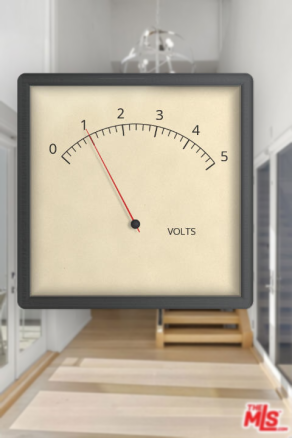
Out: value=1 unit=V
